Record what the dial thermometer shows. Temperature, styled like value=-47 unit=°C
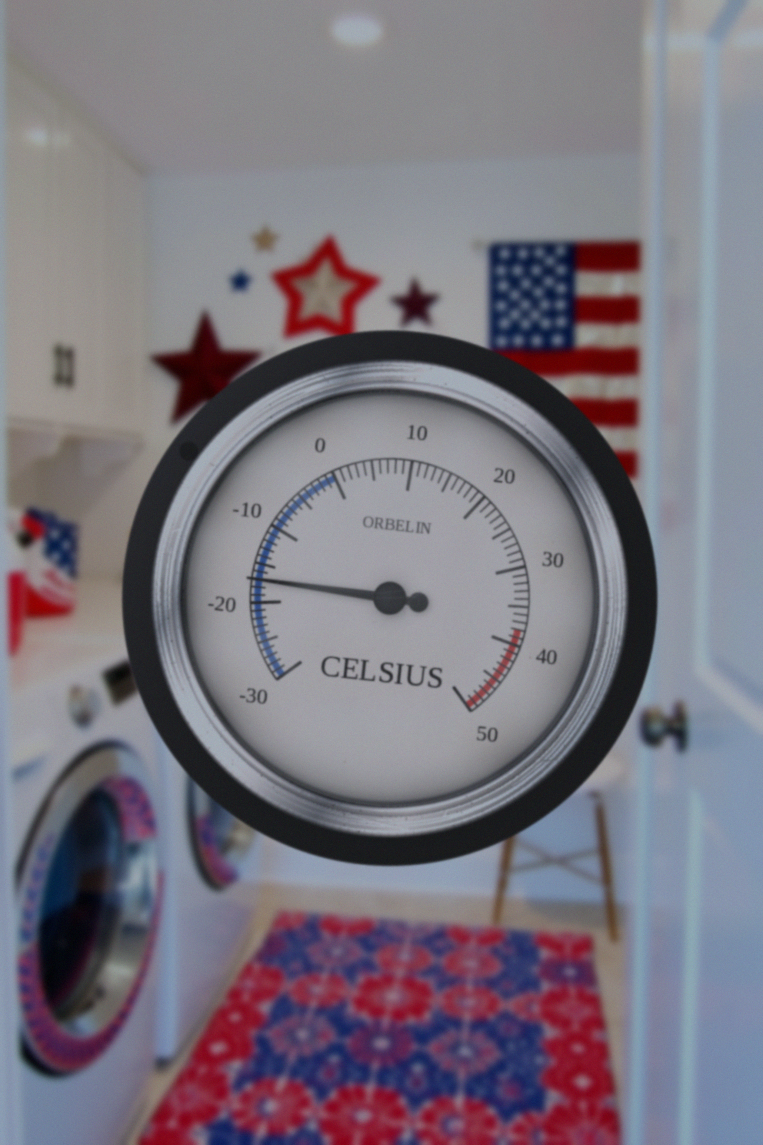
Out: value=-17 unit=°C
